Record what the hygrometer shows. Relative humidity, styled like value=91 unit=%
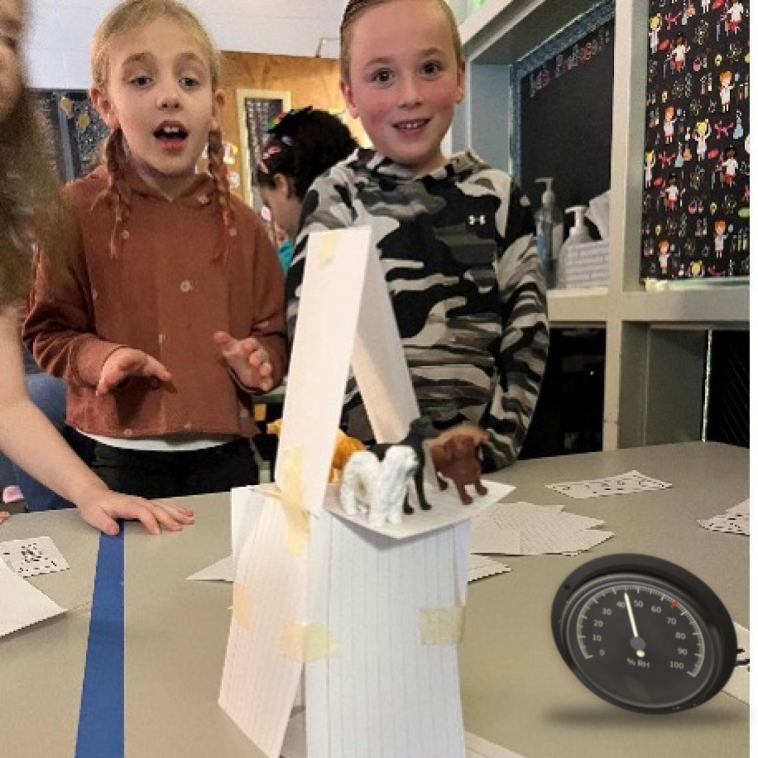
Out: value=45 unit=%
